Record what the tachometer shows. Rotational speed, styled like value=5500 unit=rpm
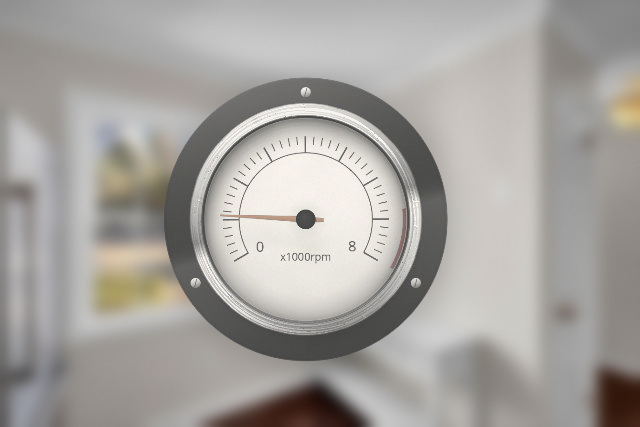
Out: value=1100 unit=rpm
